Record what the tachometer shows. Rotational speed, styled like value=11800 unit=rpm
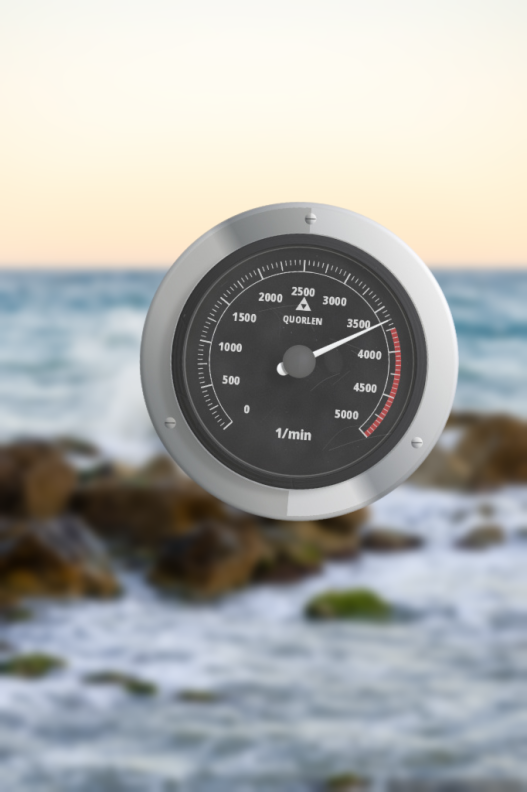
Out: value=3650 unit=rpm
